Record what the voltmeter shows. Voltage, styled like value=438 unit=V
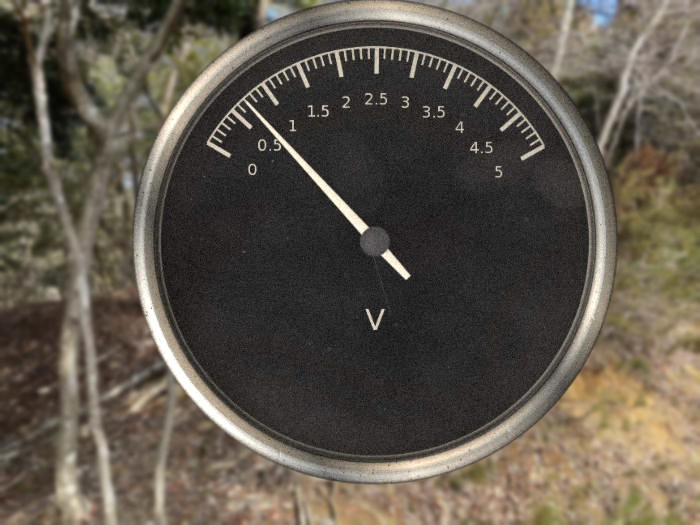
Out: value=0.7 unit=V
